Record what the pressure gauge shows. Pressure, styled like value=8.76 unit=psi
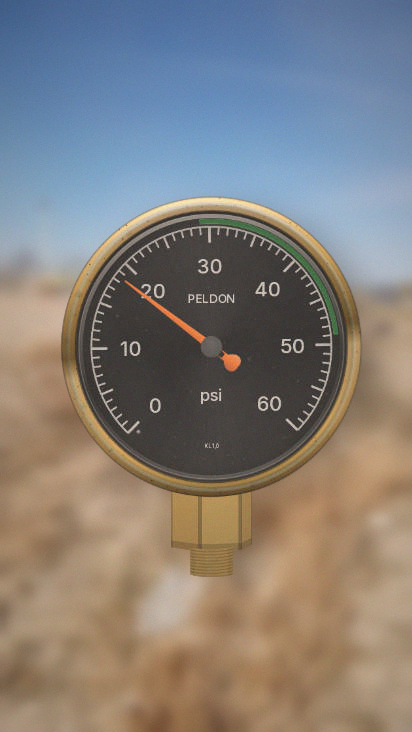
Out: value=18.5 unit=psi
